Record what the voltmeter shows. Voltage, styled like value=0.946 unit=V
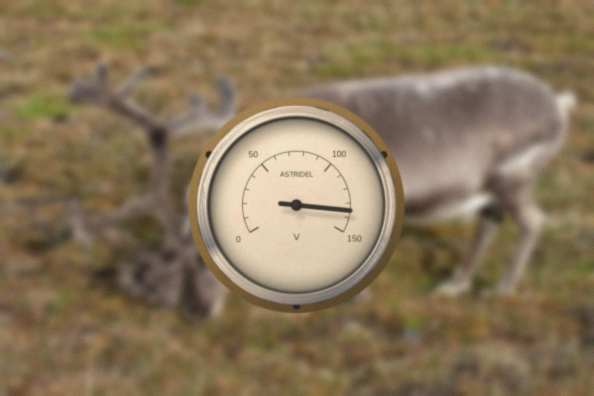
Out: value=135 unit=V
